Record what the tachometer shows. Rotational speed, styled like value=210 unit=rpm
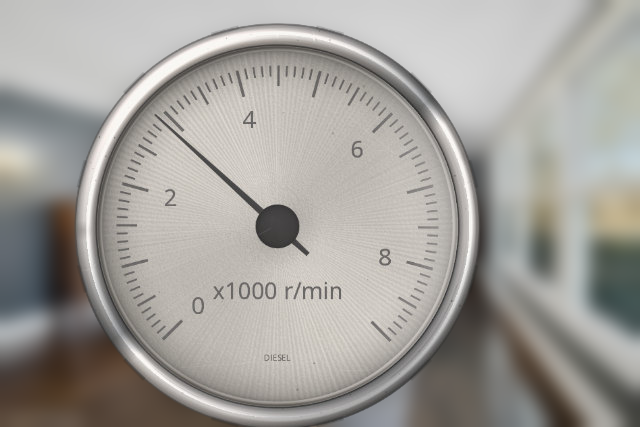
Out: value=2900 unit=rpm
